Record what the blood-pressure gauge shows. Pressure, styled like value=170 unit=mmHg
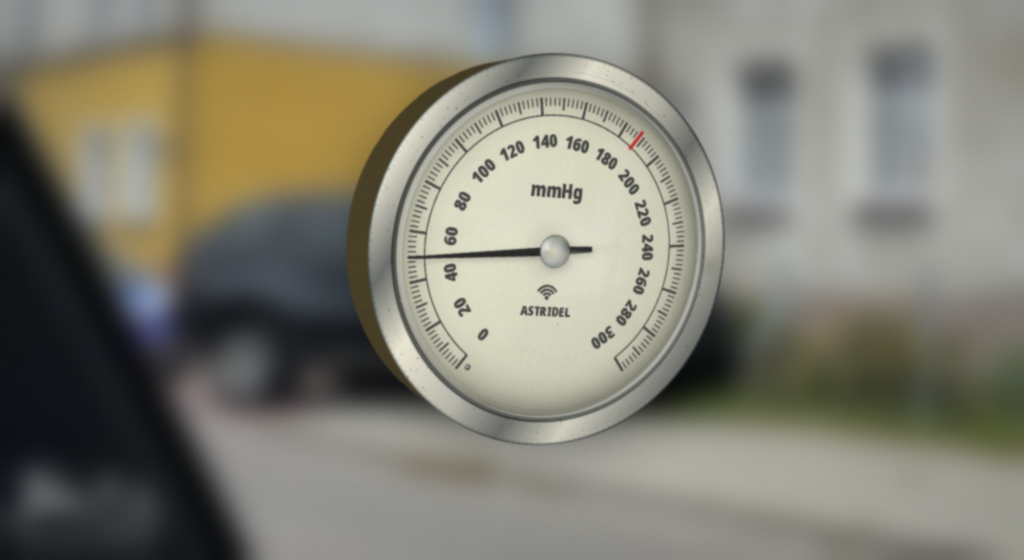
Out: value=50 unit=mmHg
